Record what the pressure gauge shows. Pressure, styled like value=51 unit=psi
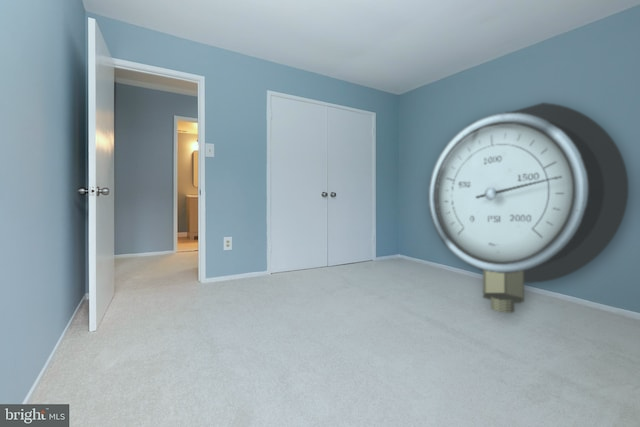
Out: value=1600 unit=psi
